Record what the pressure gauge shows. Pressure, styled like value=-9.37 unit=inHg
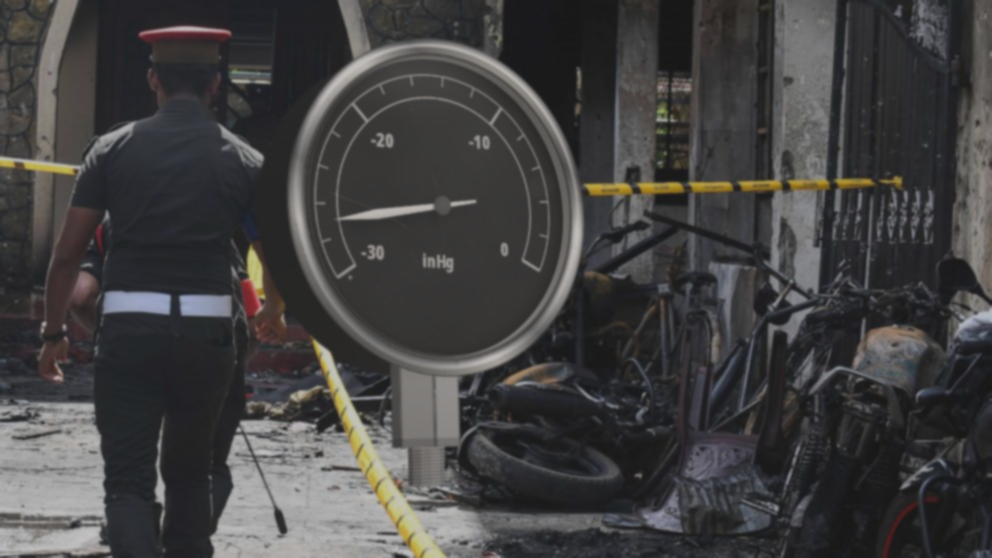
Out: value=-27 unit=inHg
